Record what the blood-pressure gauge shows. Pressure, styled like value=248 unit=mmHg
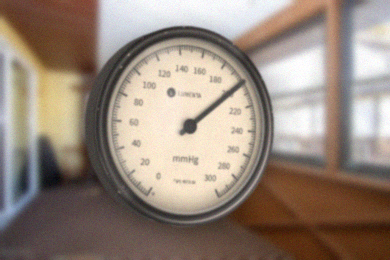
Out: value=200 unit=mmHg
